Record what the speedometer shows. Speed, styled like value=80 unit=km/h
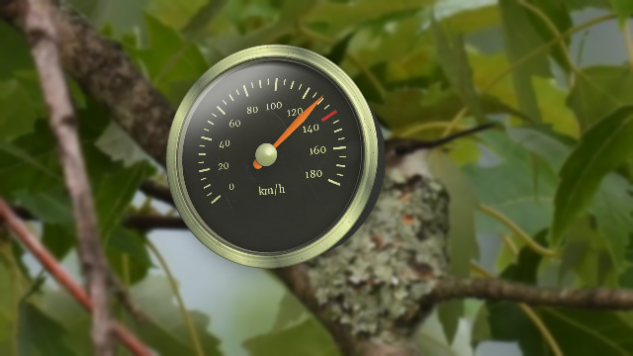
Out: value=130 unit=km/h
